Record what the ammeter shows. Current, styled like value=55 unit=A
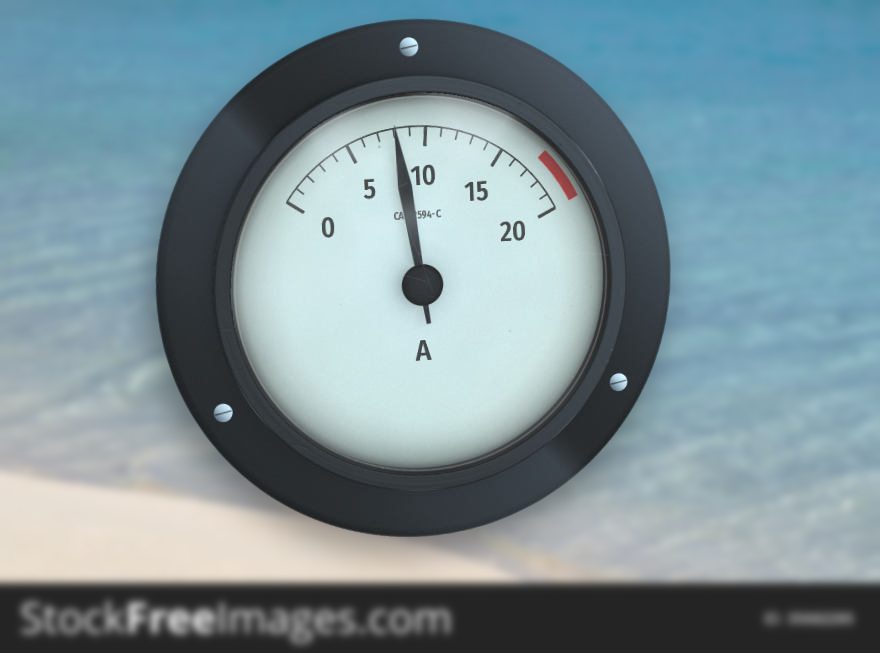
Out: value=8 unit=A
